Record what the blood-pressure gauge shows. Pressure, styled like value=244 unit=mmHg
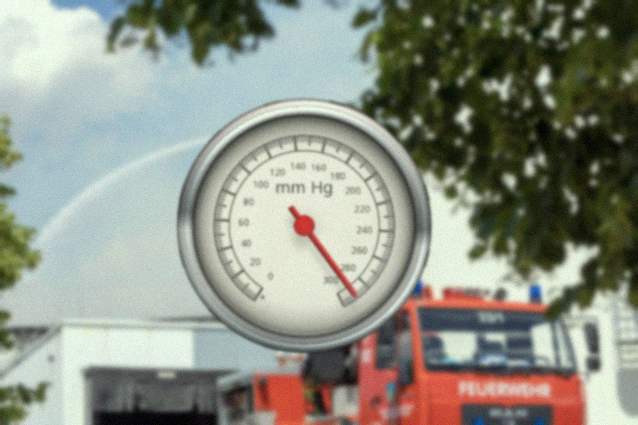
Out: value=290 unit=mmHg
